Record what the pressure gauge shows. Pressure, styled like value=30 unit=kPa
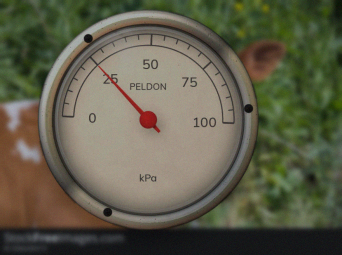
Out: value=25 unit=kPa
